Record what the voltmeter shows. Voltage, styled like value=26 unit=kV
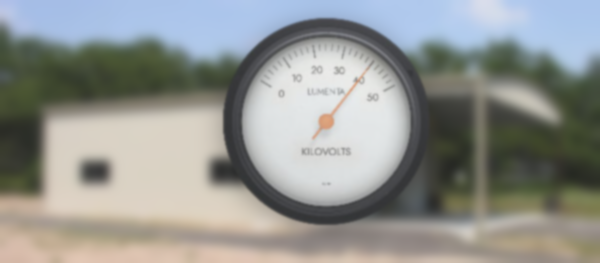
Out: value=40 unit=kV
